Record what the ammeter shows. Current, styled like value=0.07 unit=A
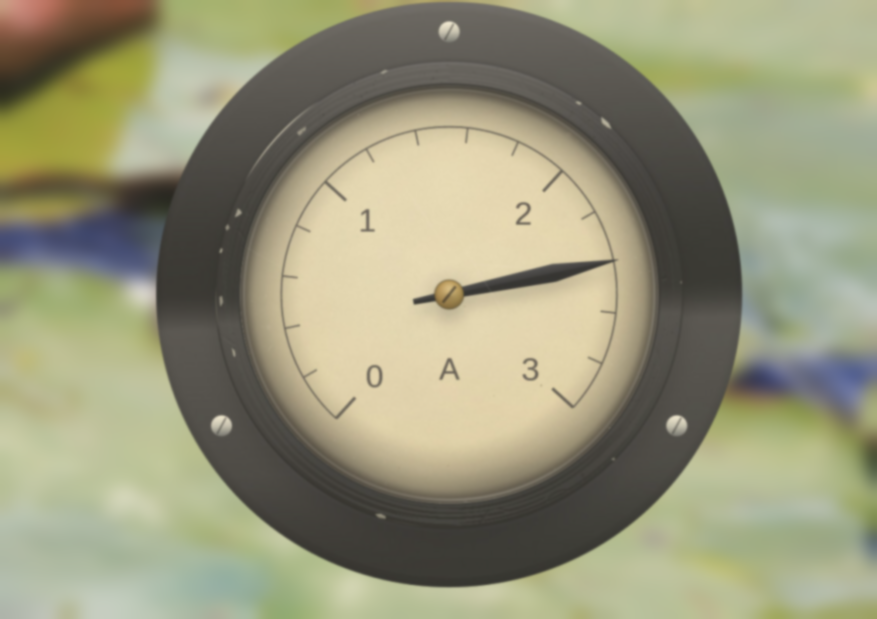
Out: value=2.4 unit=A
